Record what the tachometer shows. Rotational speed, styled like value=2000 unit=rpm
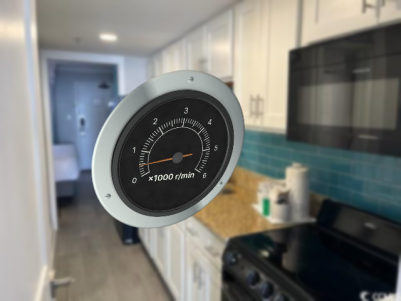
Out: value=500 unit=rpm
